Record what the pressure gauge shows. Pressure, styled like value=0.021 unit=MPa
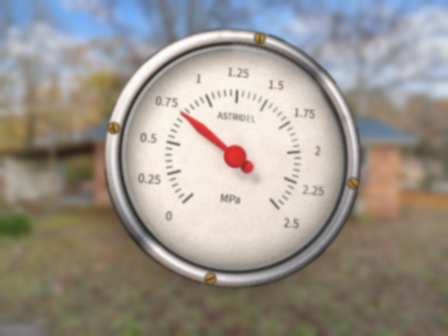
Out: value=0.75 unit=MPa
